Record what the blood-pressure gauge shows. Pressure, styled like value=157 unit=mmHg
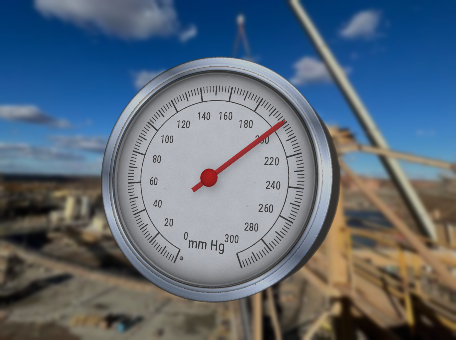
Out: value=200 unit=mmHg
